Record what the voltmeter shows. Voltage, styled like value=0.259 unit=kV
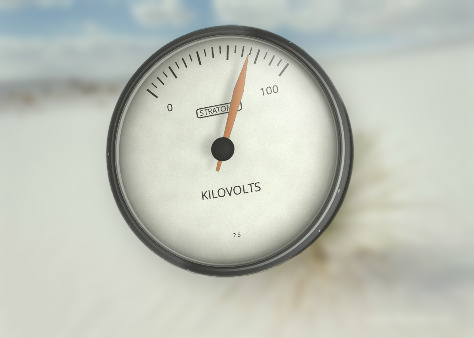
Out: value=75 unit=kV
